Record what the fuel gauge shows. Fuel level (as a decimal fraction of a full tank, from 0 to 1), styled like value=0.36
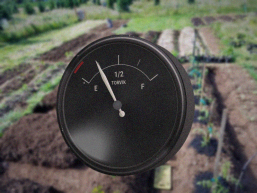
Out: value=0.25
